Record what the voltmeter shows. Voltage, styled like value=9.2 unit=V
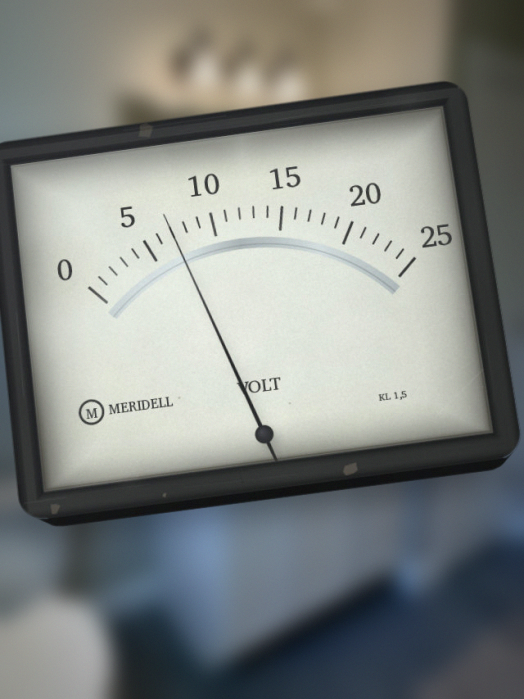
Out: value=7 unit=V
